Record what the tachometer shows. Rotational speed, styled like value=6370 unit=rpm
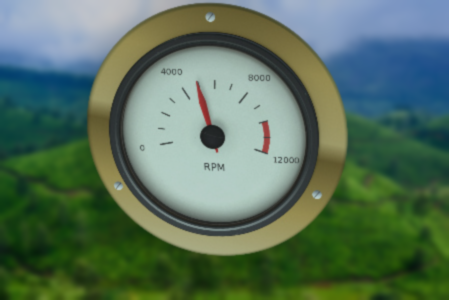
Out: value=5000 unit=rpm
